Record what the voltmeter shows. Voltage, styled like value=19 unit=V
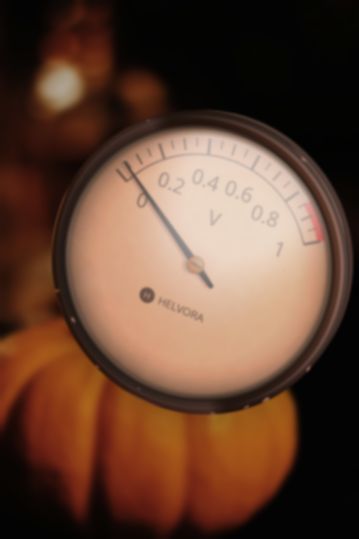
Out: value=0.05 unit=V
